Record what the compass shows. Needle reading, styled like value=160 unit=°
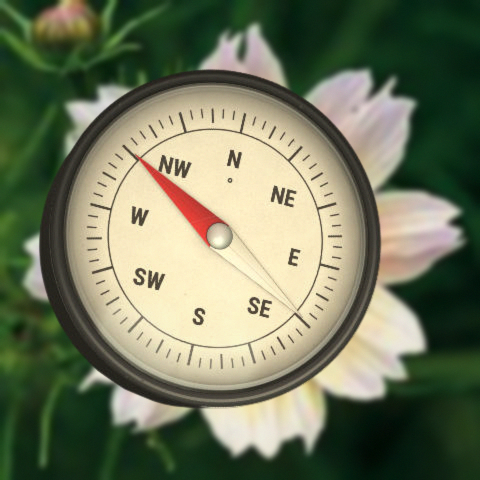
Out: value=300 unit=°
